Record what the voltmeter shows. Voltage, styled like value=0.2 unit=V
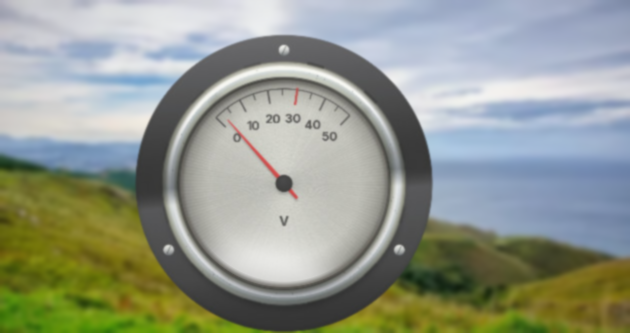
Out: value=2.5 unit=V
